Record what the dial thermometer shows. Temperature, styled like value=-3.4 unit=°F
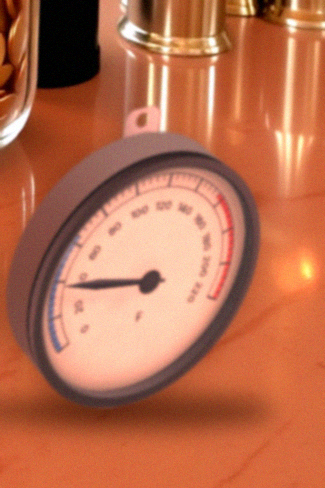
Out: value=40 unit=°F
